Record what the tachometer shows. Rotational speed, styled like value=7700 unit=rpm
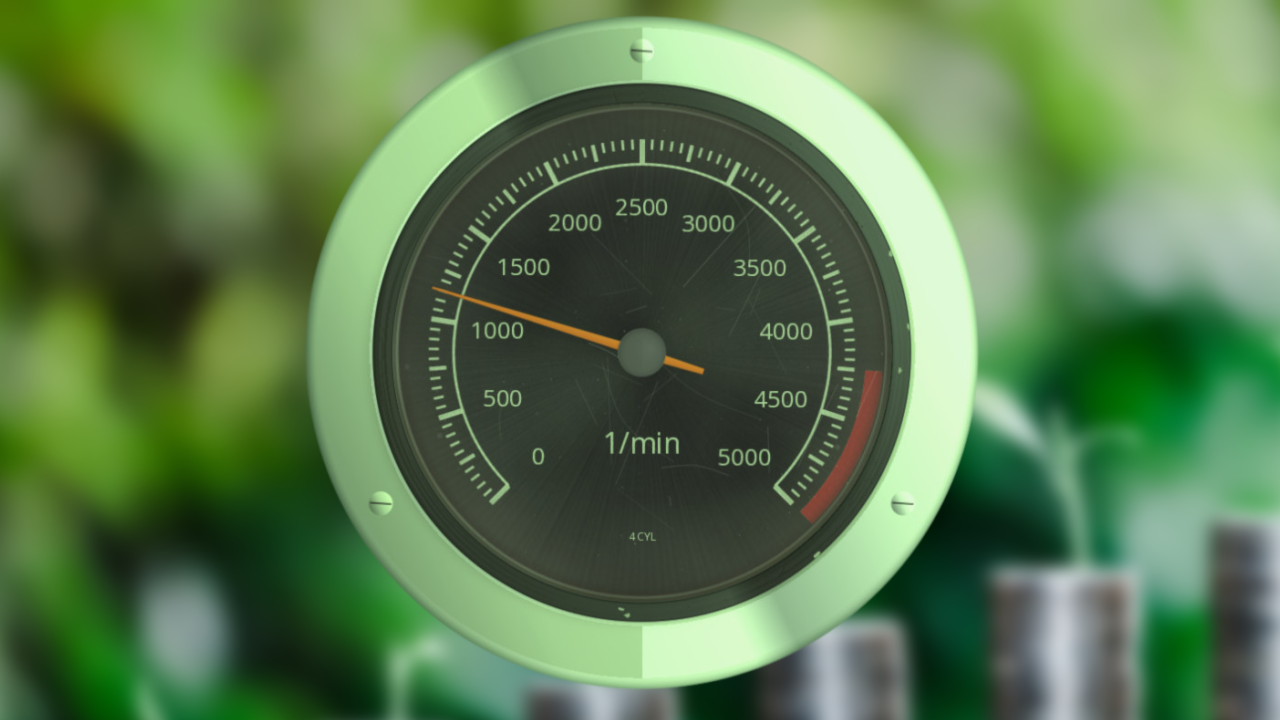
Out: value=1150 unit=rpm
